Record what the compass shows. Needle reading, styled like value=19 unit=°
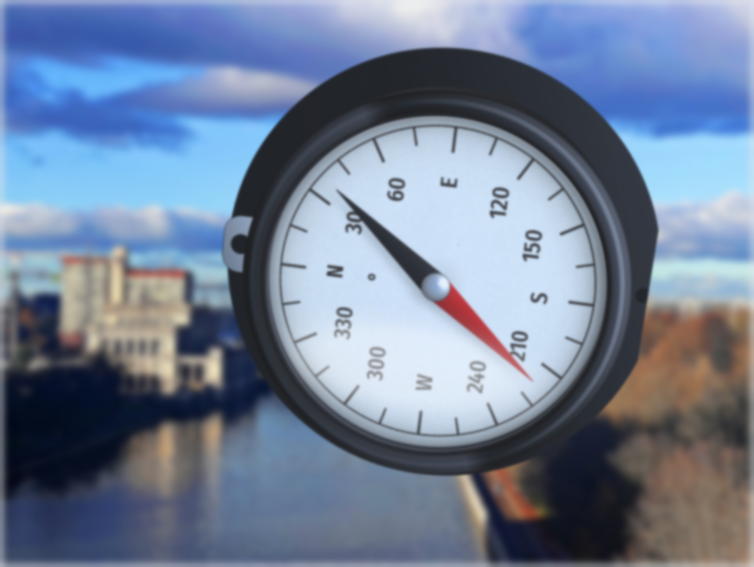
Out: value=217.5 unit=°
